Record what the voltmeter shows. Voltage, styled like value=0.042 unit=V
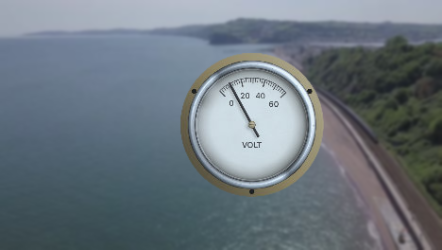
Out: value=10 unit=V
